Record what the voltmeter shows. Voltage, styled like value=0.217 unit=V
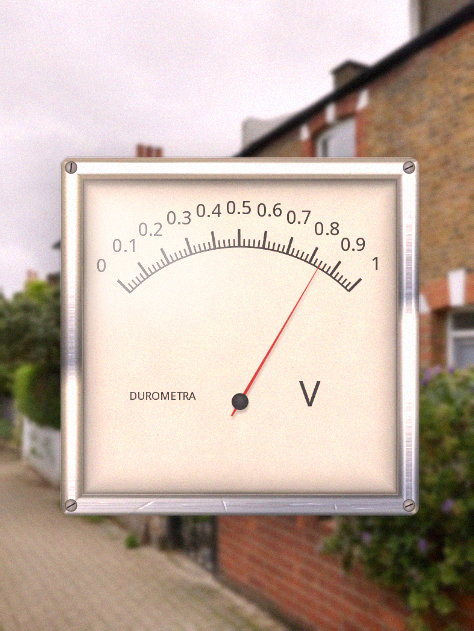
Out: value=0.84 unit=V
